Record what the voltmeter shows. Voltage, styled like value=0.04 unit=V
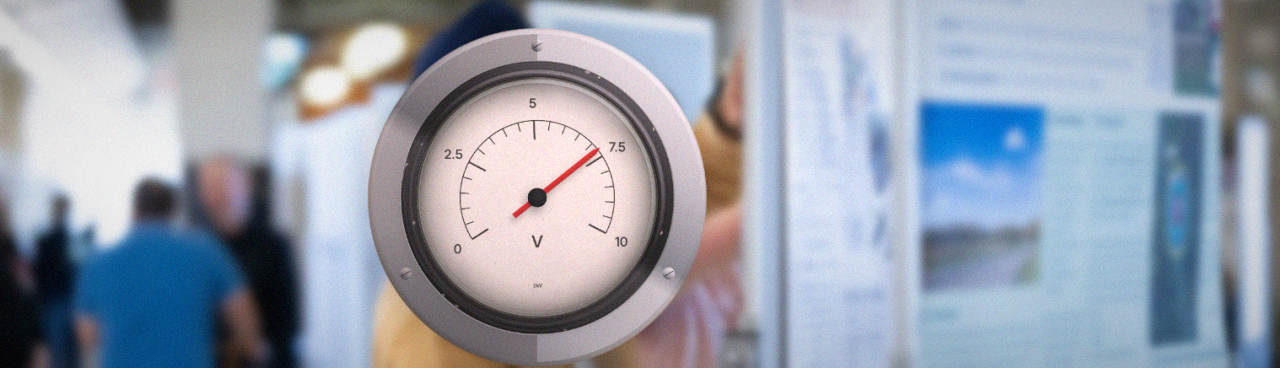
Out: value=7.25 unit=V
